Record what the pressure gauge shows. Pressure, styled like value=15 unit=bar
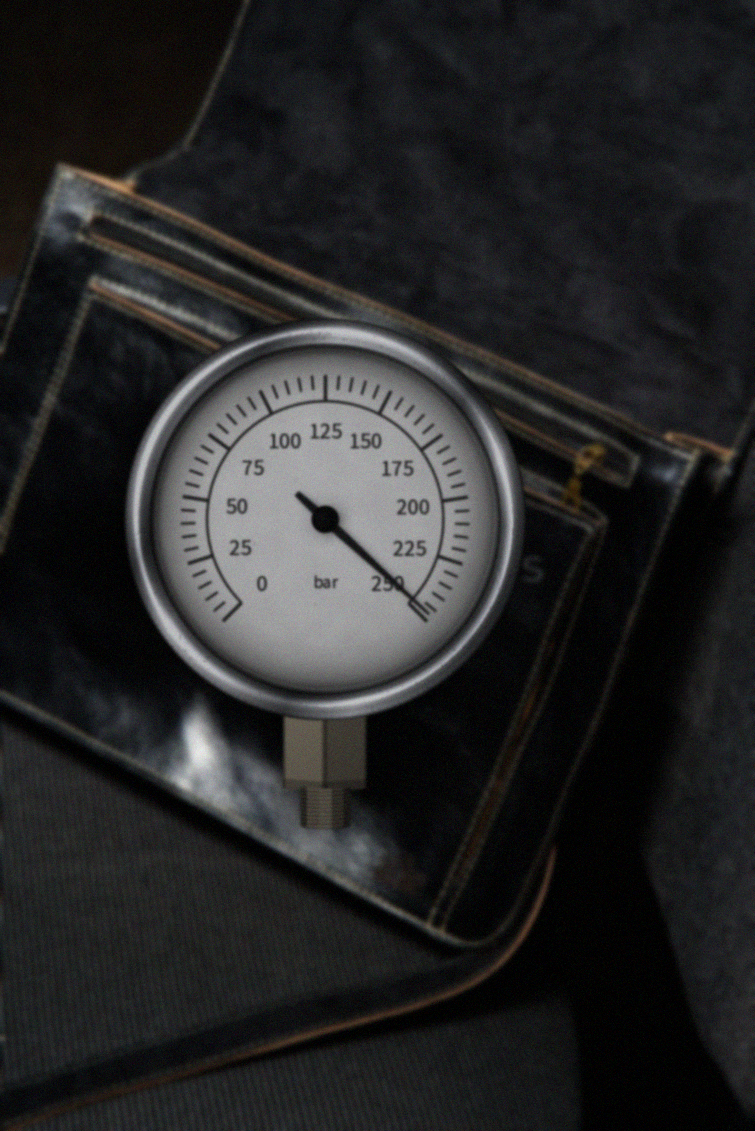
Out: value=247.5 unit=bar
